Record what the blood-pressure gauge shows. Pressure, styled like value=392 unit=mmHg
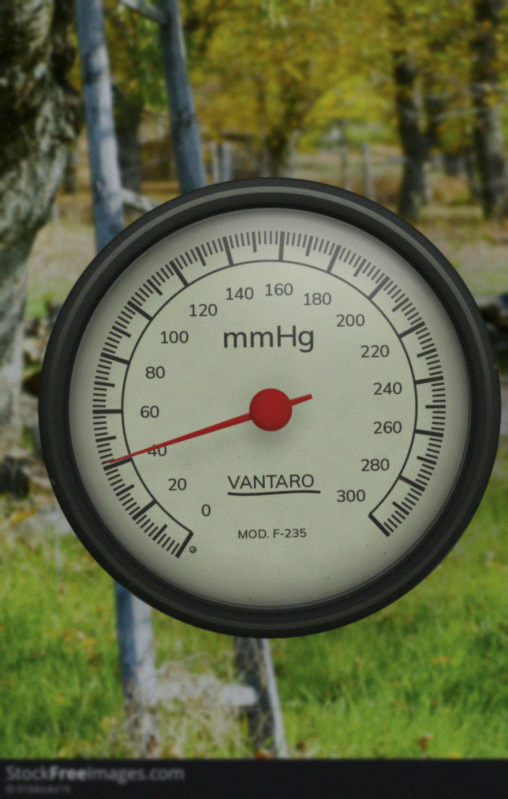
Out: value=42 unit=mmHg
